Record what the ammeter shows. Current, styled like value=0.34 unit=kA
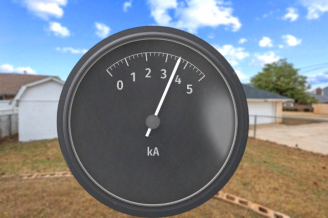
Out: value=3.6 unit=kA
